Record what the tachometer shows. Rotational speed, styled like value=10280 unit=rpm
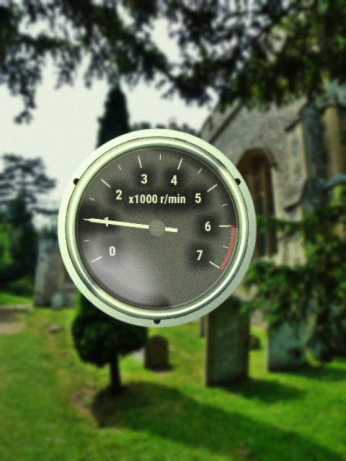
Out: value=1000 unit=rpm
